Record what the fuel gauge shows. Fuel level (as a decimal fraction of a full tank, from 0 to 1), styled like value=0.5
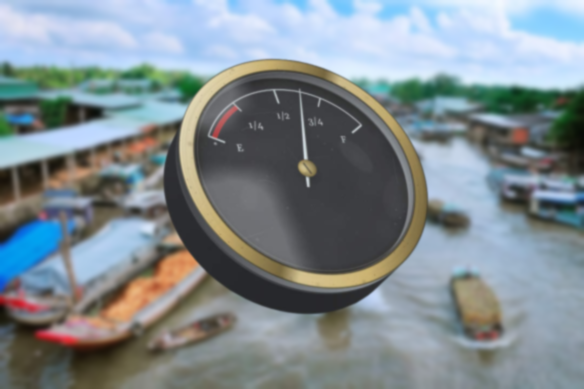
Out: value=0.625
